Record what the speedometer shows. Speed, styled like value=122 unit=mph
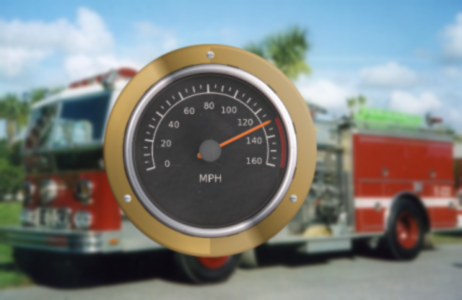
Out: value=130 unit=mph
